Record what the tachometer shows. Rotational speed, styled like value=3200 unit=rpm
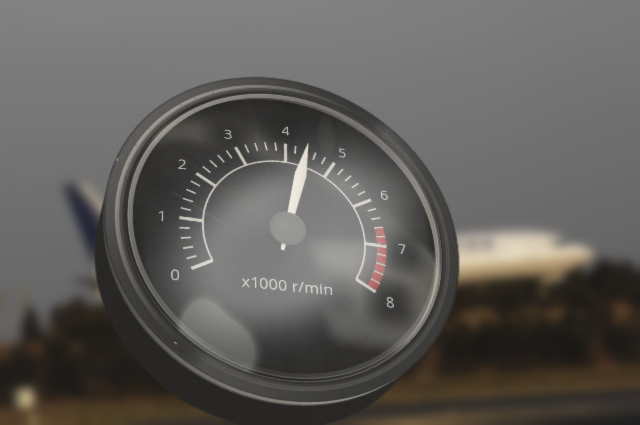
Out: value=4400 unit=rpm
